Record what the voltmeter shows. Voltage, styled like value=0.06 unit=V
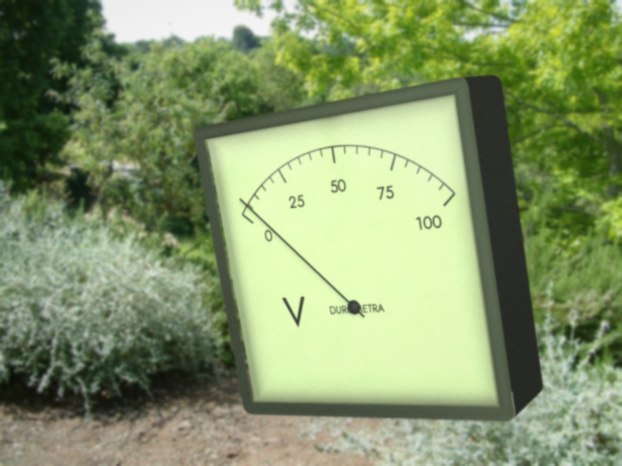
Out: value=5 unit=V
